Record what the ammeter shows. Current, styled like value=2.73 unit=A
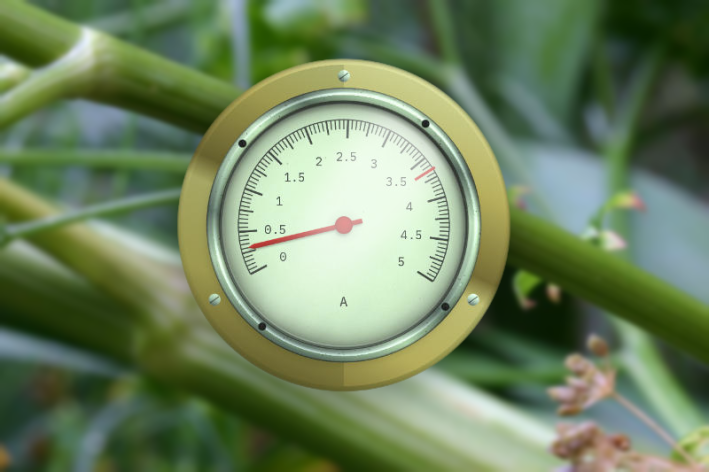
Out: value=0.3 unit=A
